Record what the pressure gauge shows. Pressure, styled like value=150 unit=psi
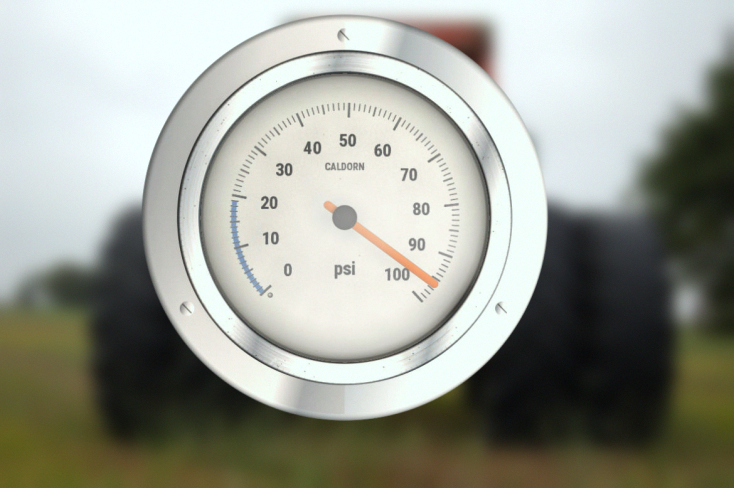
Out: value=96 unit=psi
